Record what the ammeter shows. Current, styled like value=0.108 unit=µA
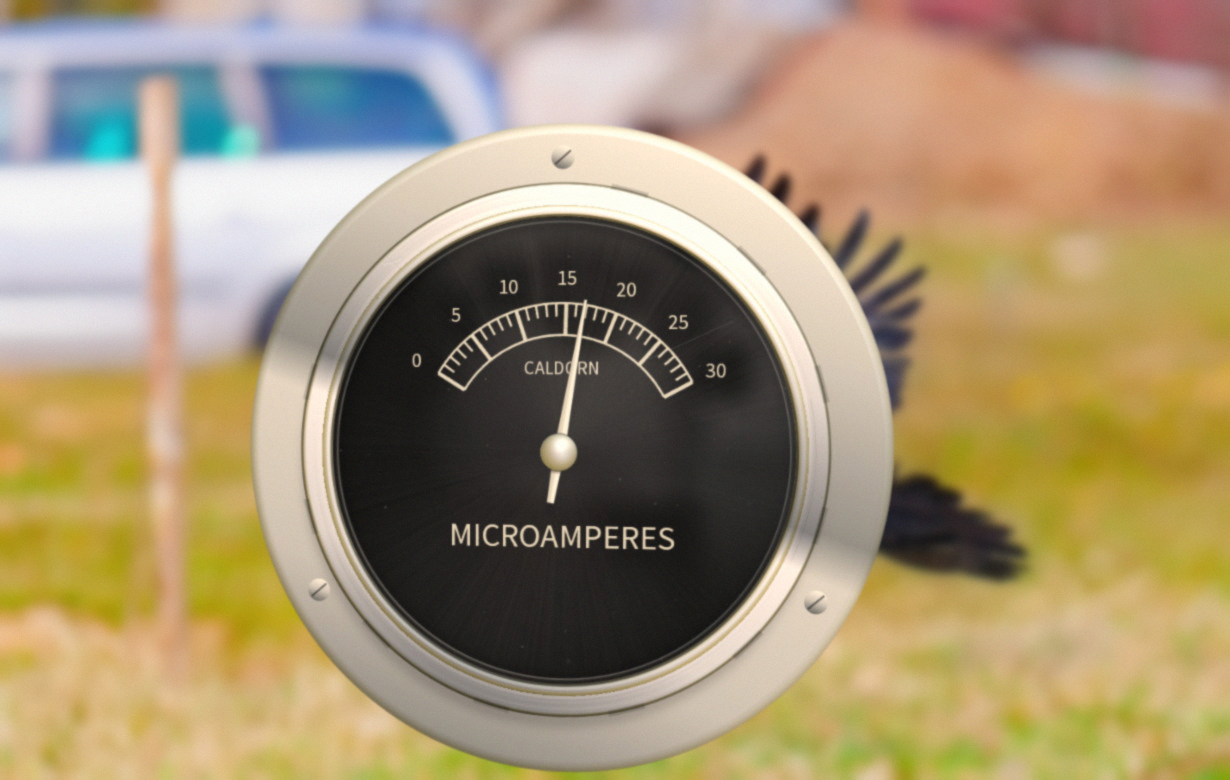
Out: value=17 unit=µA
